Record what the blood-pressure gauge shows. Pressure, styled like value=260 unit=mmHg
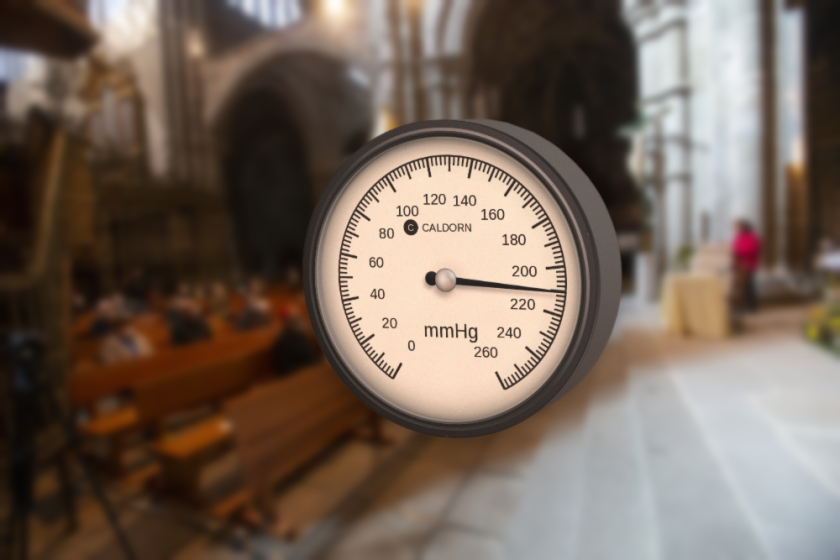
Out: value=210 unit=mmHg
